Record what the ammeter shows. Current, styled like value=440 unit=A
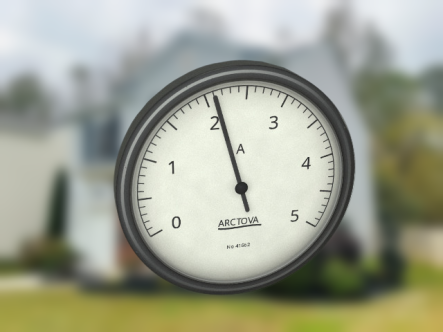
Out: value=2.1 unit=A
